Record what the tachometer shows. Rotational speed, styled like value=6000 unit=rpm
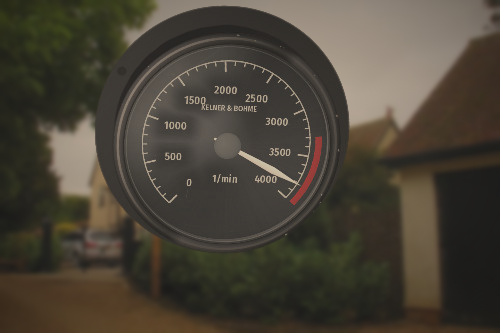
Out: value=3800 unit=rpm
